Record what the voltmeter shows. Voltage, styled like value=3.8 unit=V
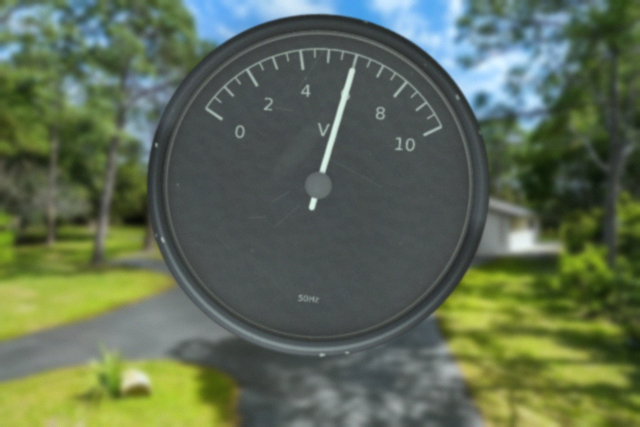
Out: value=6 unit=V
